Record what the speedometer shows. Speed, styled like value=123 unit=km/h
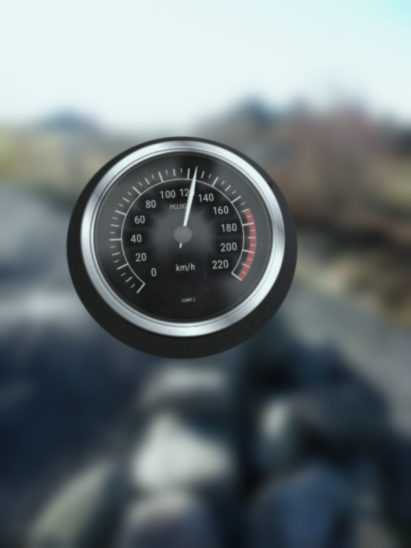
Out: value=125 unit=km/h
